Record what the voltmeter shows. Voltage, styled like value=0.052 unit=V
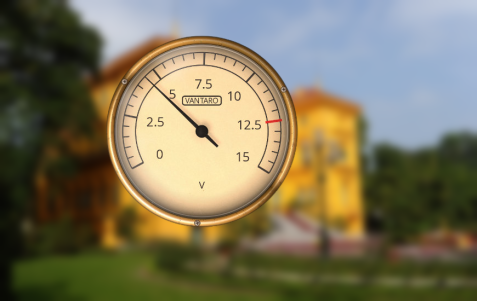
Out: value=4.5 unit=V
